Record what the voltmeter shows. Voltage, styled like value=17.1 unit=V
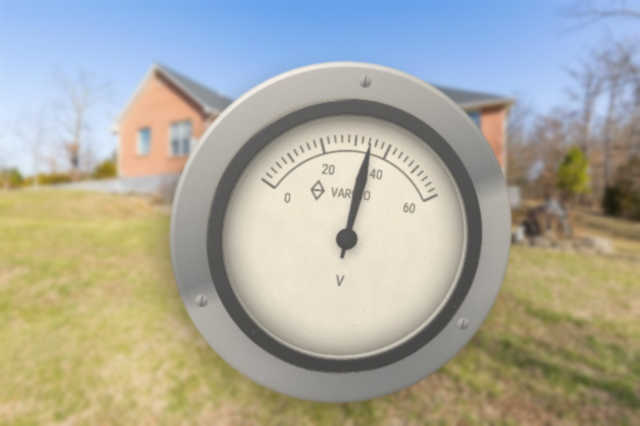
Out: value=34 unit=V
